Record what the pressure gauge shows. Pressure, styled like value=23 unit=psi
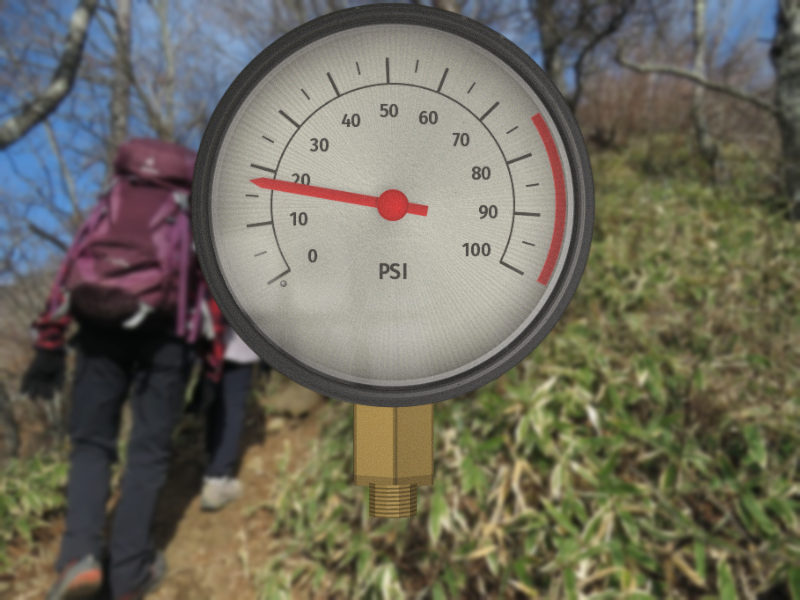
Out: value=17.5 unit=psi
